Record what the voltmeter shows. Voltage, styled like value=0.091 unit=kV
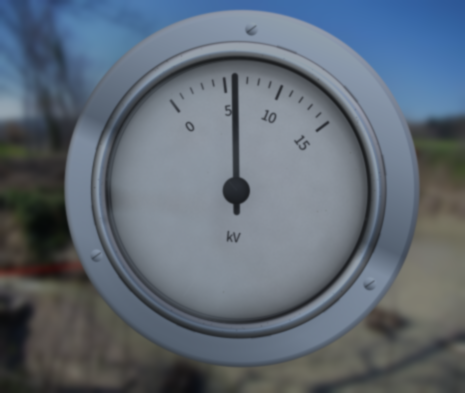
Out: value=6 unit=kV
